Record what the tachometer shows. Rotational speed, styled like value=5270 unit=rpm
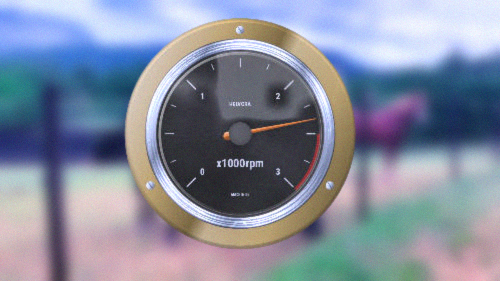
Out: value=2375 unit=rpm
